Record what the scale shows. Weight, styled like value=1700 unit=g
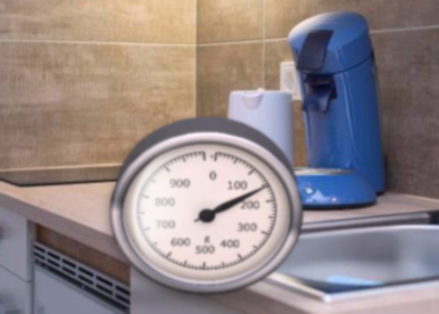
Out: value=150 unit=g
